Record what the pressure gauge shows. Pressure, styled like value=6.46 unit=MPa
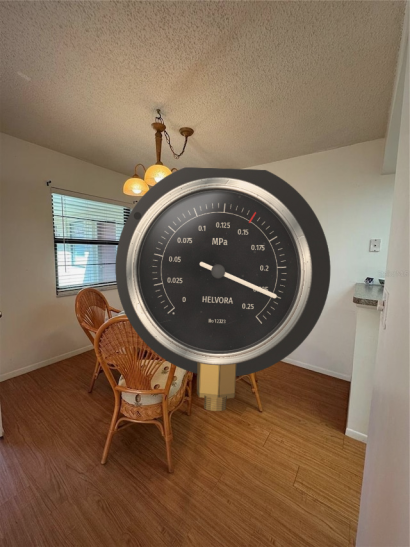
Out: value=0.225 unit=MPa
